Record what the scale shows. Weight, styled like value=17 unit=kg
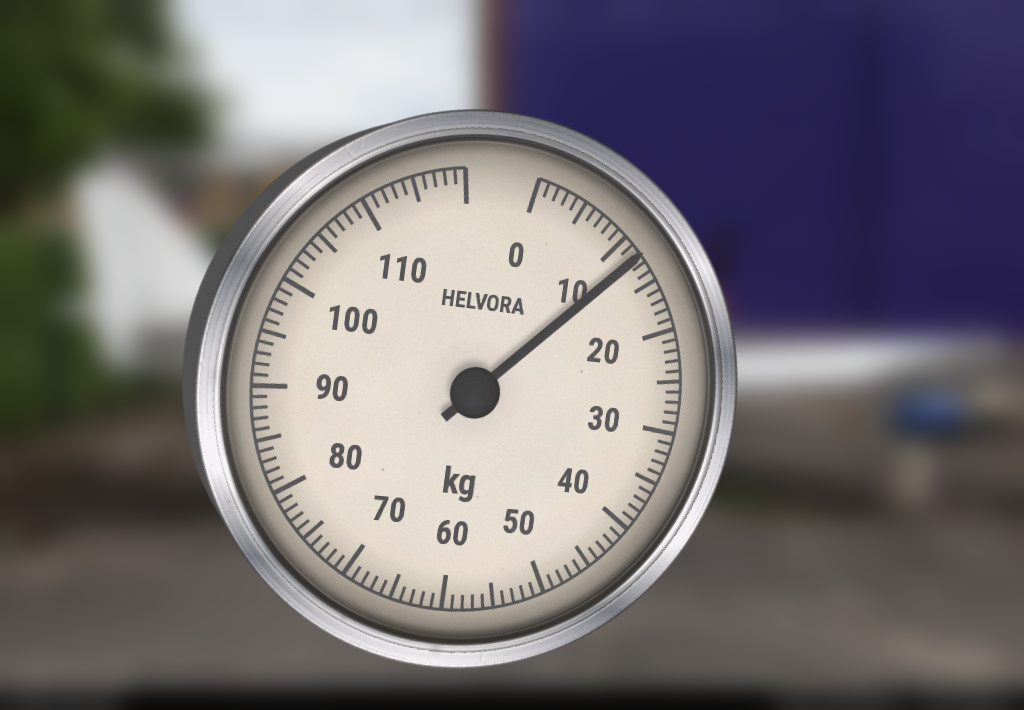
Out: value=12 unit=kg
